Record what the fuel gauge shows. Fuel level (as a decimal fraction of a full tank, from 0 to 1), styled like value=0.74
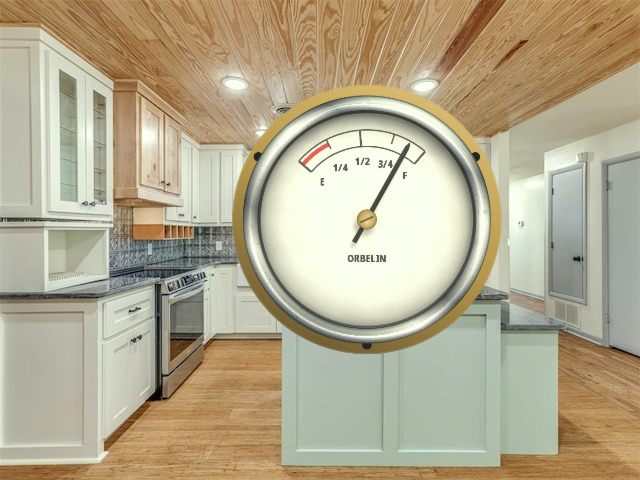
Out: value=0.875
